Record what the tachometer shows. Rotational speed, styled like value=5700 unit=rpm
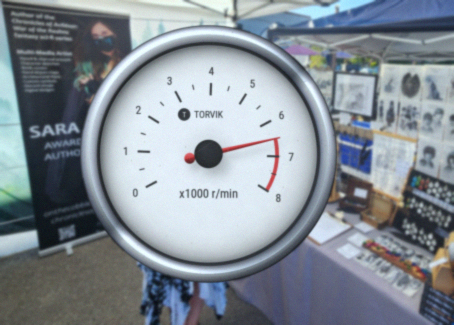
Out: value=6500 unit=rpm
